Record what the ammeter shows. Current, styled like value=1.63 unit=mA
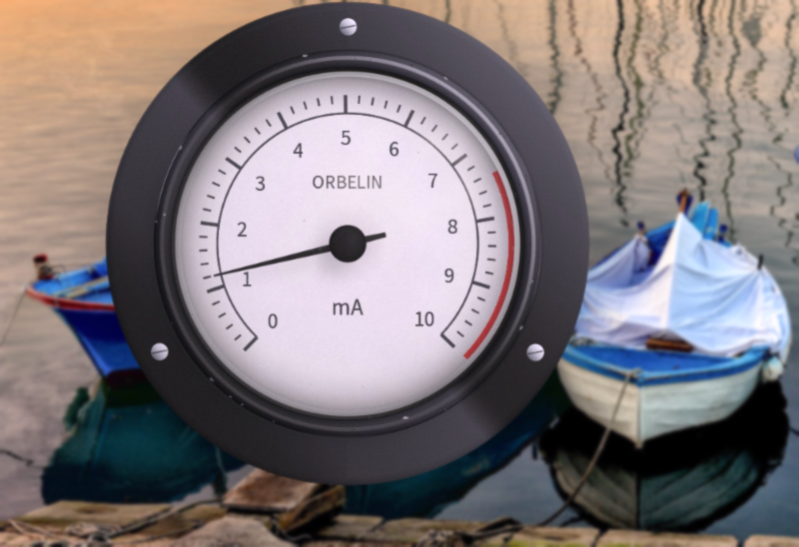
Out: value=1.2 unit=mA
